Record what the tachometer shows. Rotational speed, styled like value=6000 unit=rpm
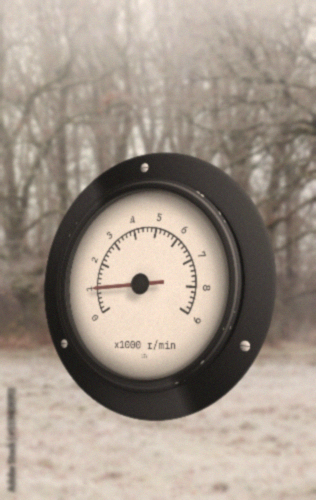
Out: value=1000 unit=rpm
